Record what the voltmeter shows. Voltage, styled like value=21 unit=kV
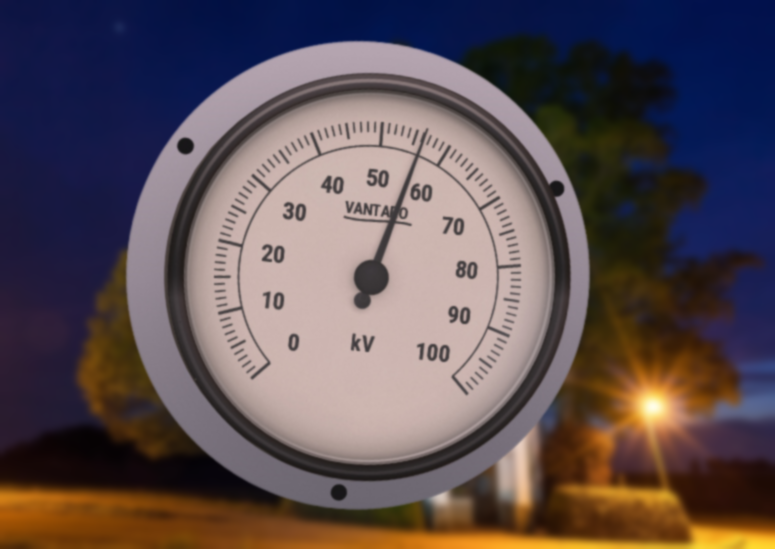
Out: value=56 unit=kV
